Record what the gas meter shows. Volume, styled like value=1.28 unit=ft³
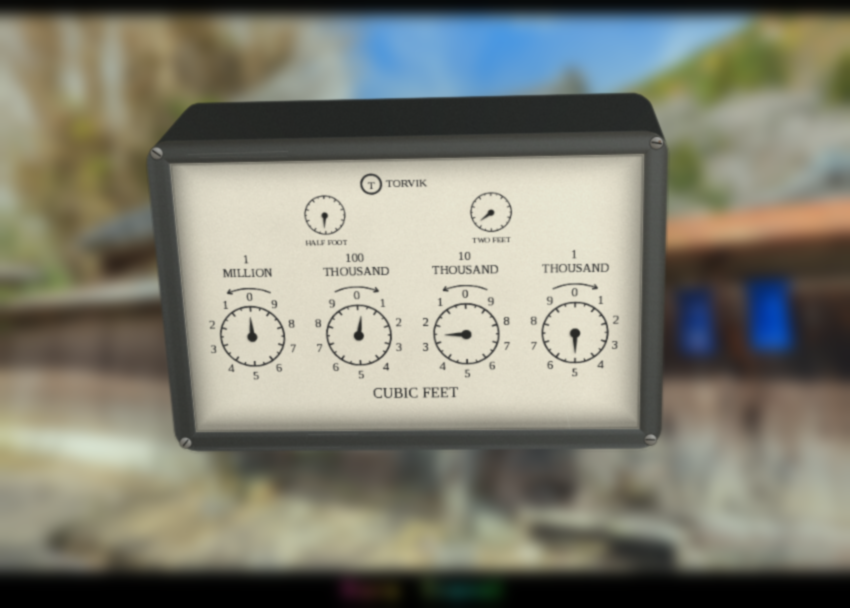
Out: value=2500 unit=ft³
